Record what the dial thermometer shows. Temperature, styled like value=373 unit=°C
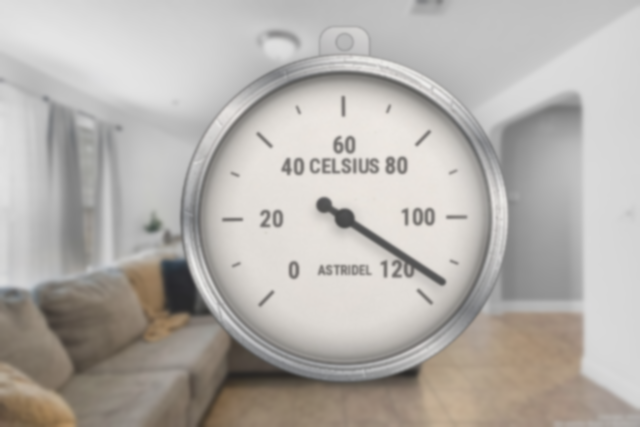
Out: value=115 unit=°C
